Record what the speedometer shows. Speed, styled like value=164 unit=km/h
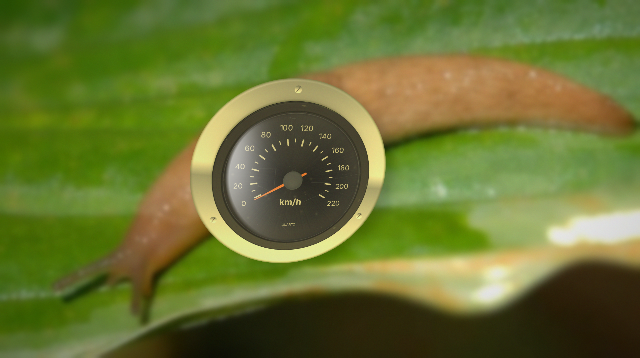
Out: value=0 unit=km/h
